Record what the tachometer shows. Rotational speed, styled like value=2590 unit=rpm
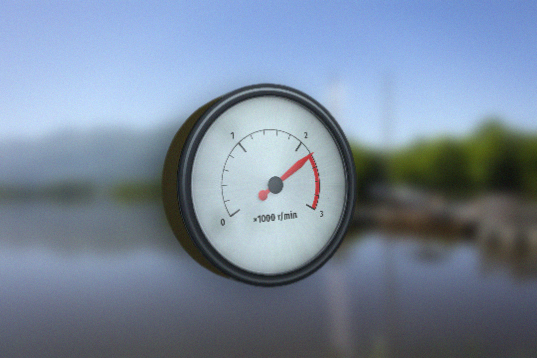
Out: value=2200 unit=rpm
